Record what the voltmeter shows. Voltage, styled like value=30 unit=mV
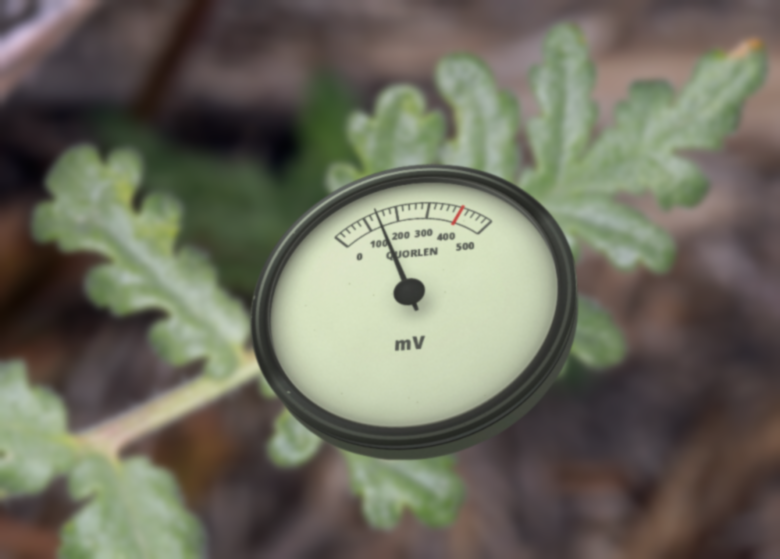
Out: value=140 unit=mV
